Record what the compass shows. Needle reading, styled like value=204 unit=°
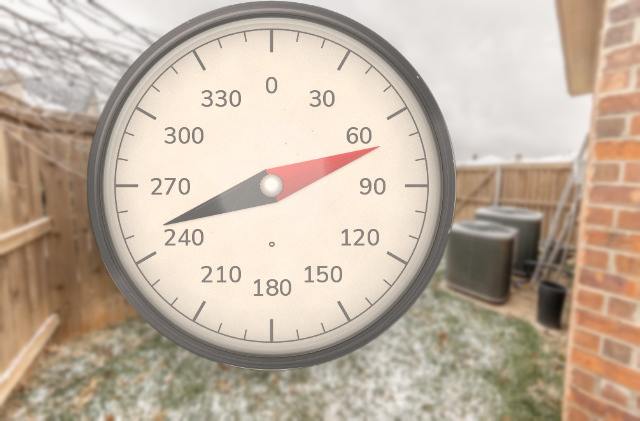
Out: value=70 unit=°
